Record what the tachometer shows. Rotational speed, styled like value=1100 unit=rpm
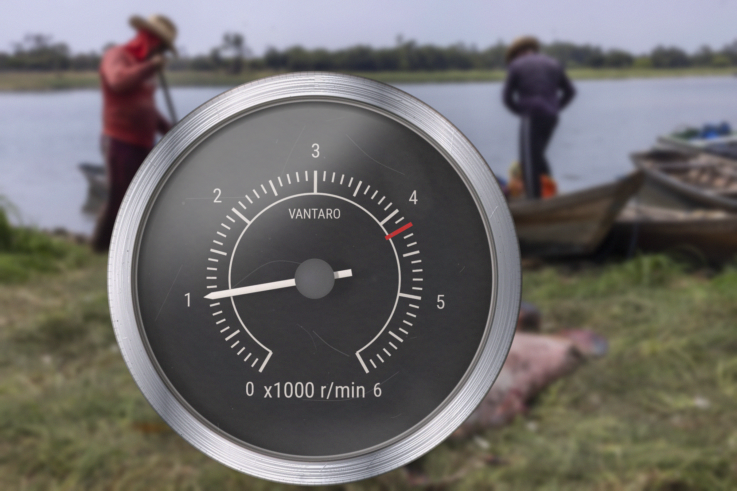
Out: value=1000 unit=rpm
